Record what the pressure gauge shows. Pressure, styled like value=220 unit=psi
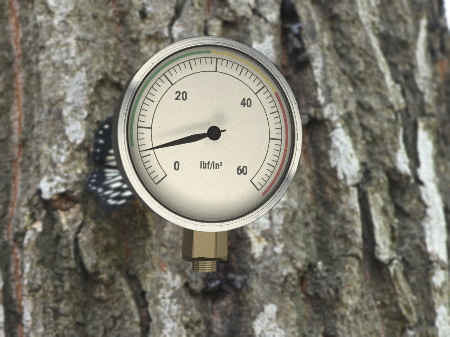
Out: value=6 unit=psi
